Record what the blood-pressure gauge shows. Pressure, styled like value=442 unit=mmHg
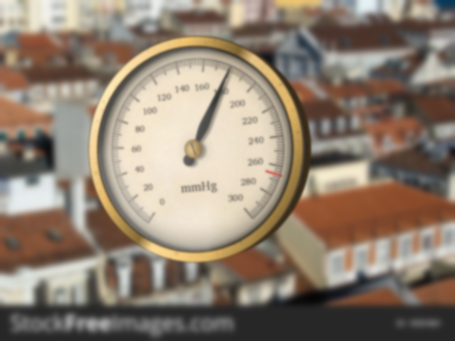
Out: value=180 unit=mmHg
